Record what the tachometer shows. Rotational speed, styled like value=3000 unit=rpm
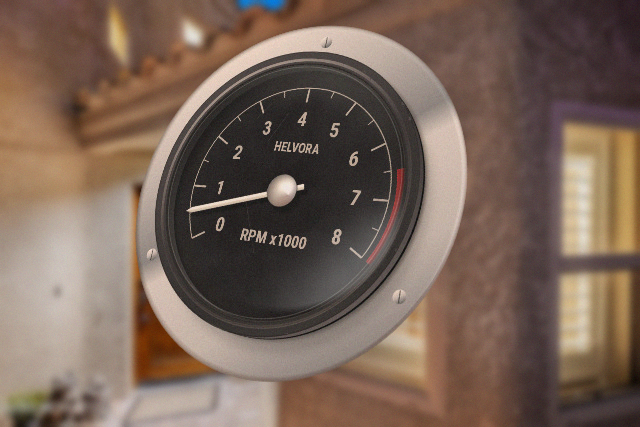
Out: value=500 unit=rpm
